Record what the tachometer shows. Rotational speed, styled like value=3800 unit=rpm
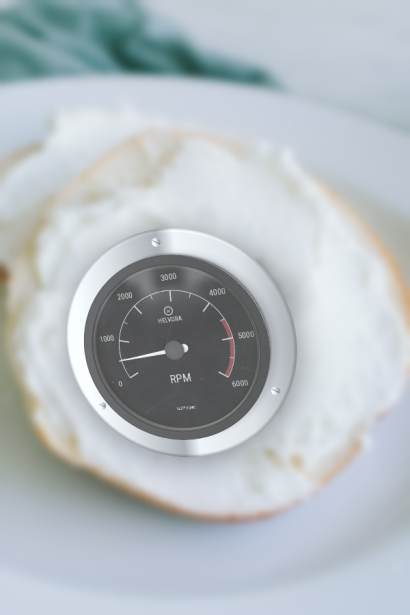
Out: value=500 unit=rpm
